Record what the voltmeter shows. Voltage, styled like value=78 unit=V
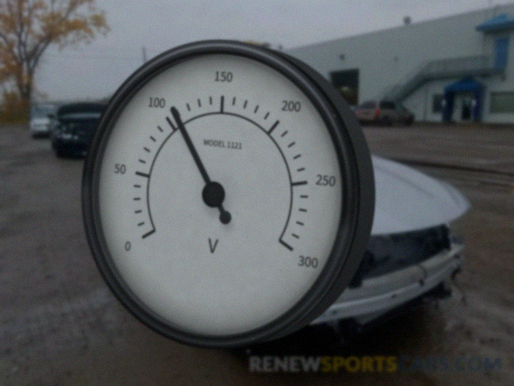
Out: value=110 unit=V
